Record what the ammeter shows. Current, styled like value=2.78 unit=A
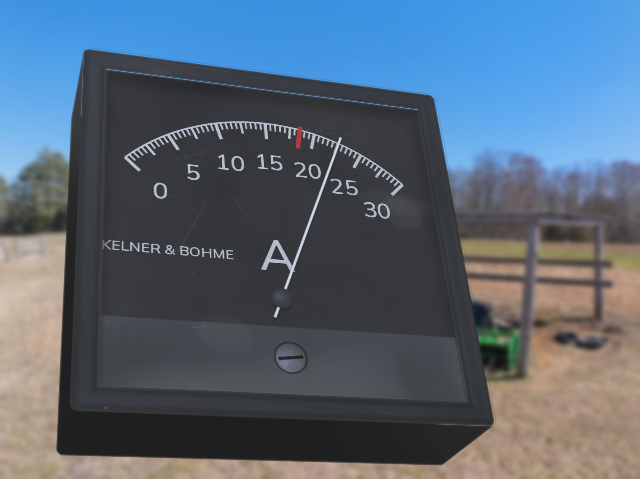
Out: value=22.5 unit=A
